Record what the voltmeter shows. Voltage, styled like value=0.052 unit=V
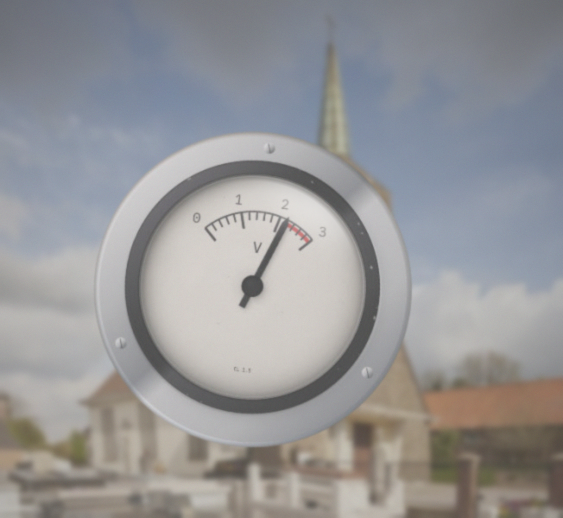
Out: value=2.2 unit=V
